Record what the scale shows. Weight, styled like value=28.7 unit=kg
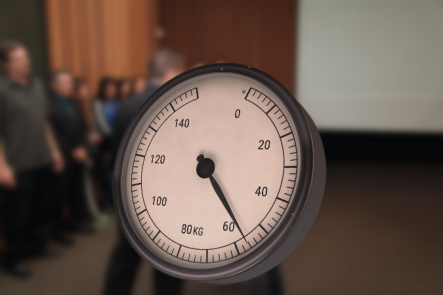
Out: value=56 unit=kg
